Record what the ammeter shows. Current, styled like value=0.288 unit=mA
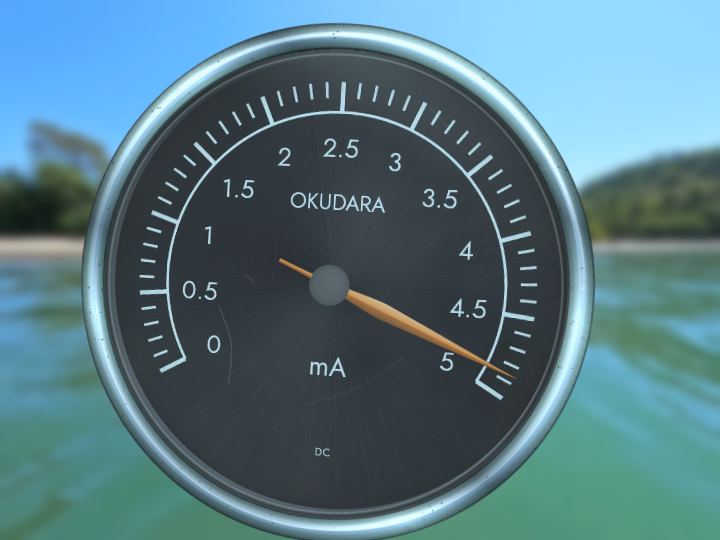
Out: value=4.85 unit=mA
